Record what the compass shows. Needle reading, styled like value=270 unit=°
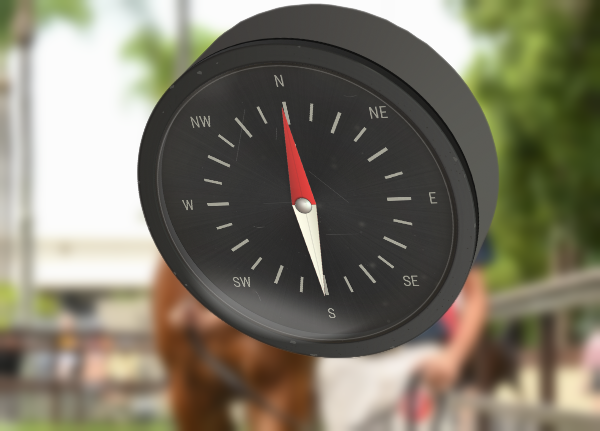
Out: value=0 unit=°
